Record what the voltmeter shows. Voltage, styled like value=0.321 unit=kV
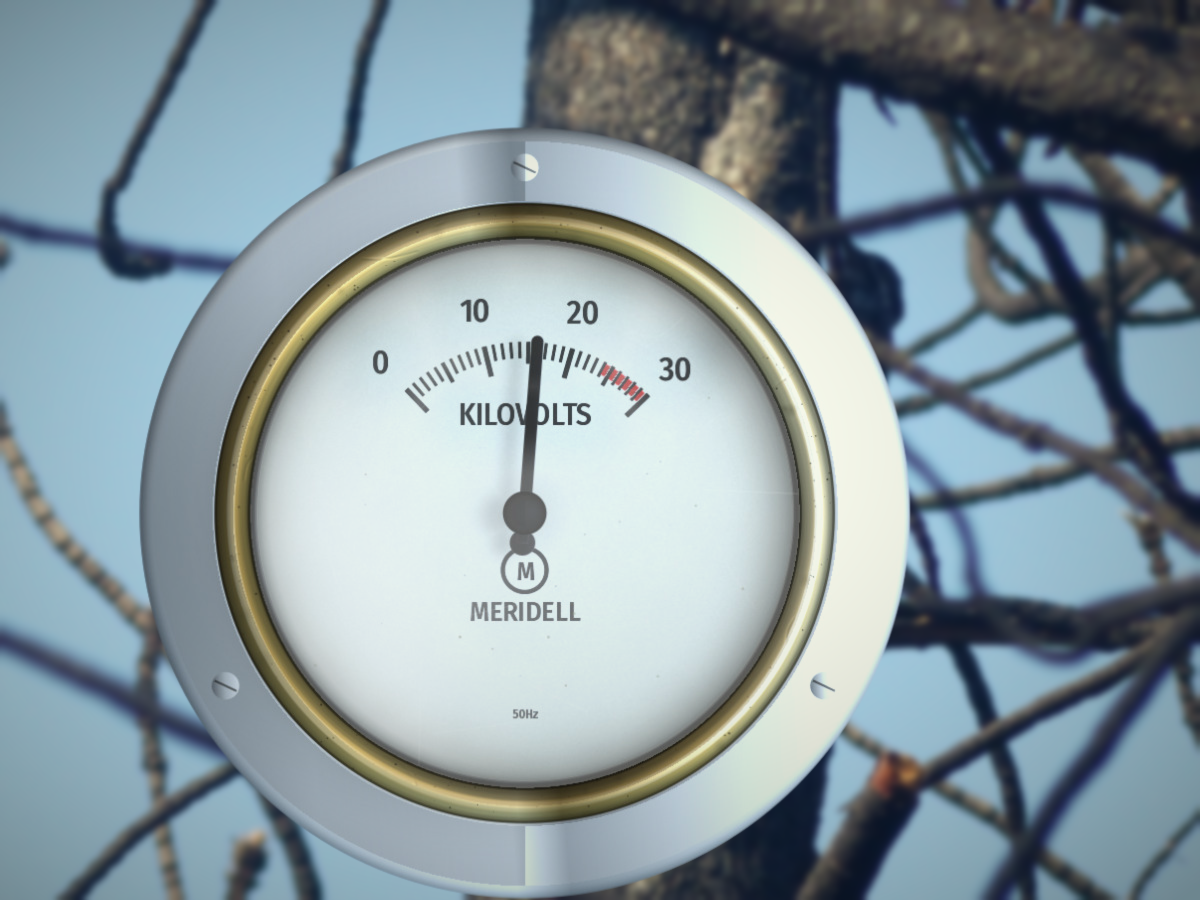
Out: value=16 unit=kV
